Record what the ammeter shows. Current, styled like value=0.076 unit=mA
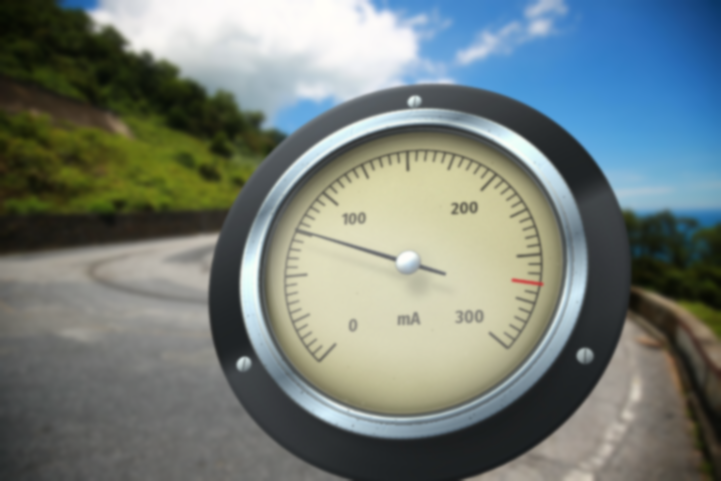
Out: value=75 unit=mA
